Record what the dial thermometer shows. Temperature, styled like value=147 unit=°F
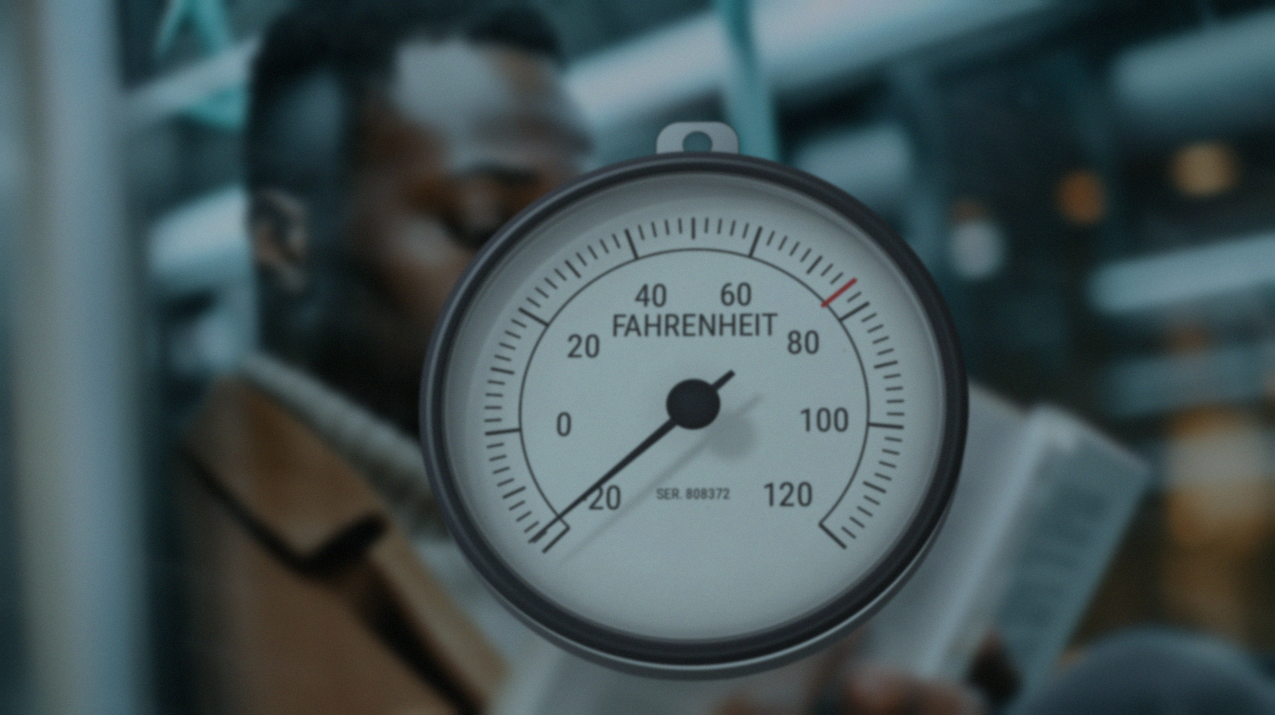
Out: value=-18 unit=°F
